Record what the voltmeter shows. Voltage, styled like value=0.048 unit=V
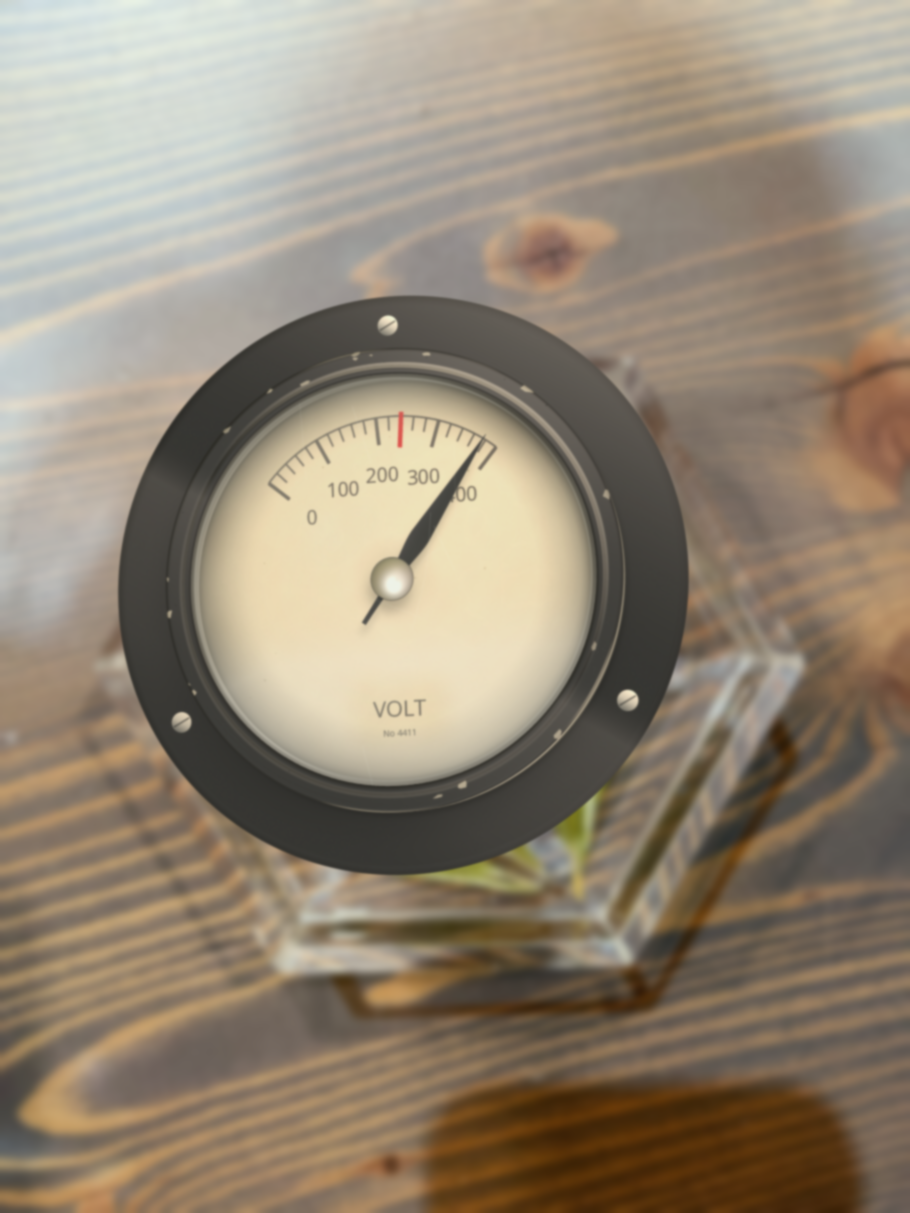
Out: value=380 unit=V
